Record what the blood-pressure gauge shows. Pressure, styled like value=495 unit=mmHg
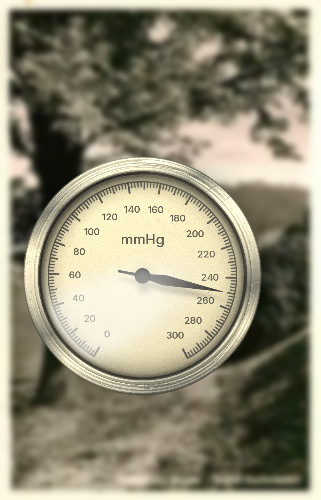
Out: value=250 unit=mmHg
